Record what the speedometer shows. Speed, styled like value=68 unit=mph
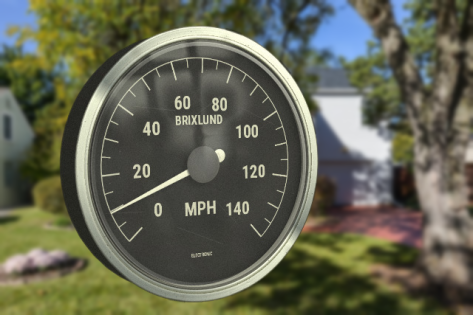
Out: value=10 unit=mph
